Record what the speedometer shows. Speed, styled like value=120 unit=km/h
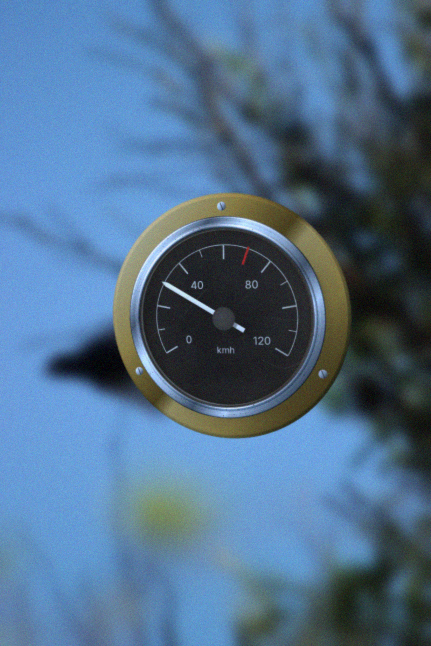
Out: value=30 unit=km/h
